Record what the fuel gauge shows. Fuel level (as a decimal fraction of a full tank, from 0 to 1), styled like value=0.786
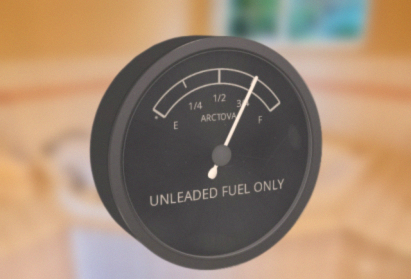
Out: value=0.75
